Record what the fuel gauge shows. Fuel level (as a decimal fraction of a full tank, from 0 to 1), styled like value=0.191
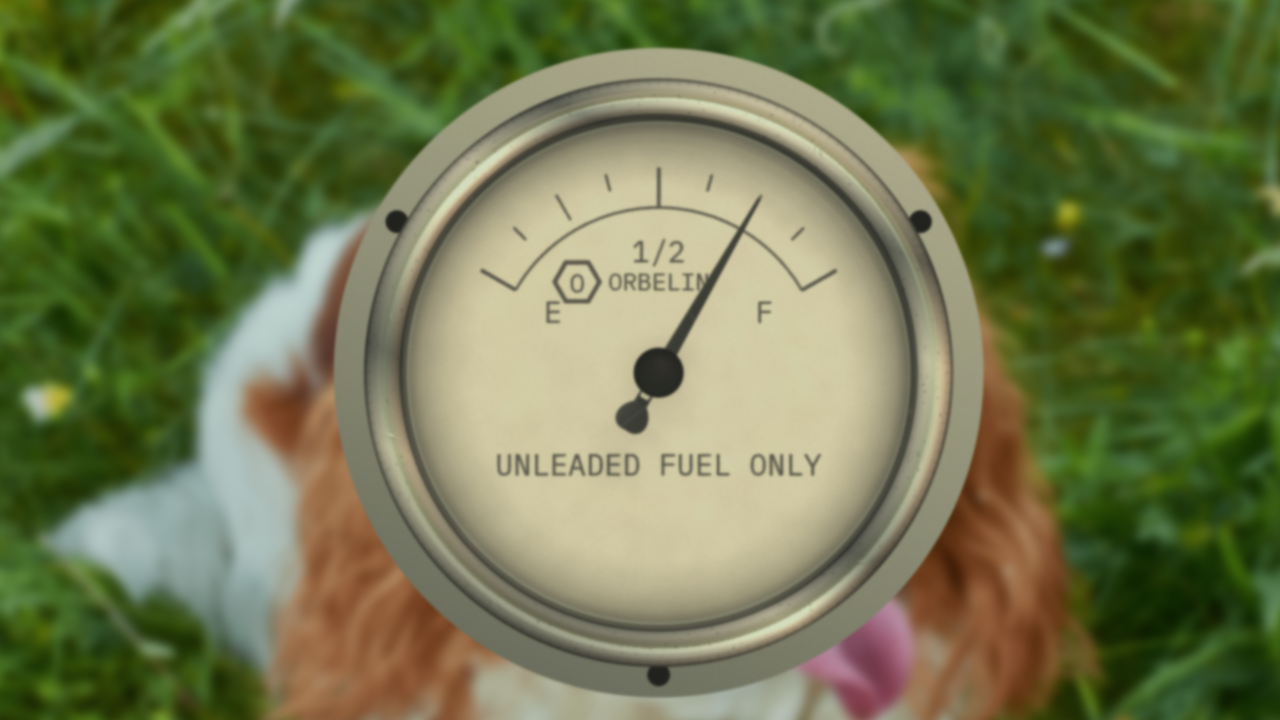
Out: value=0.75
